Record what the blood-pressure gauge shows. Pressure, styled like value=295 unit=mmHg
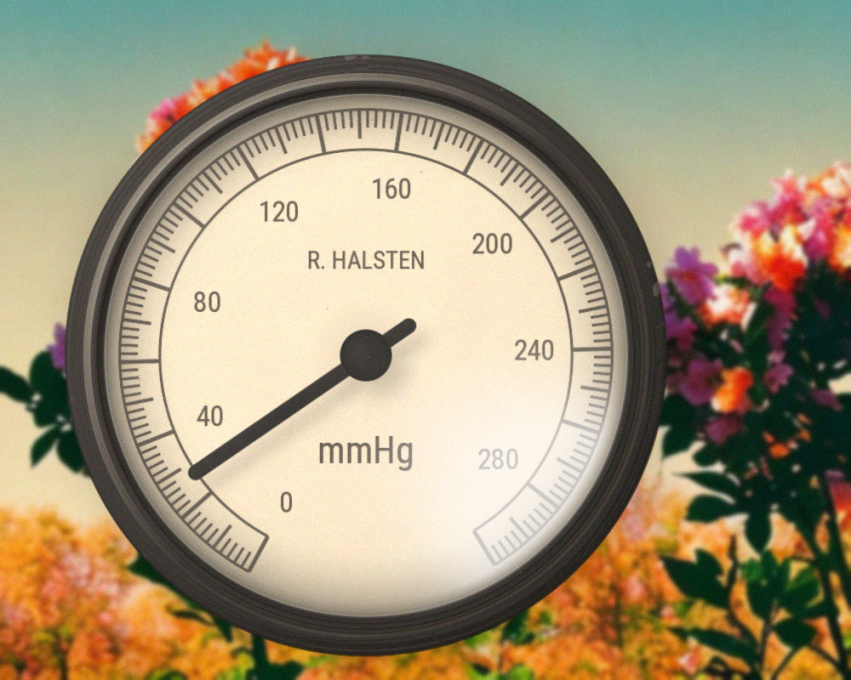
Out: value=27 unit=mmHg
